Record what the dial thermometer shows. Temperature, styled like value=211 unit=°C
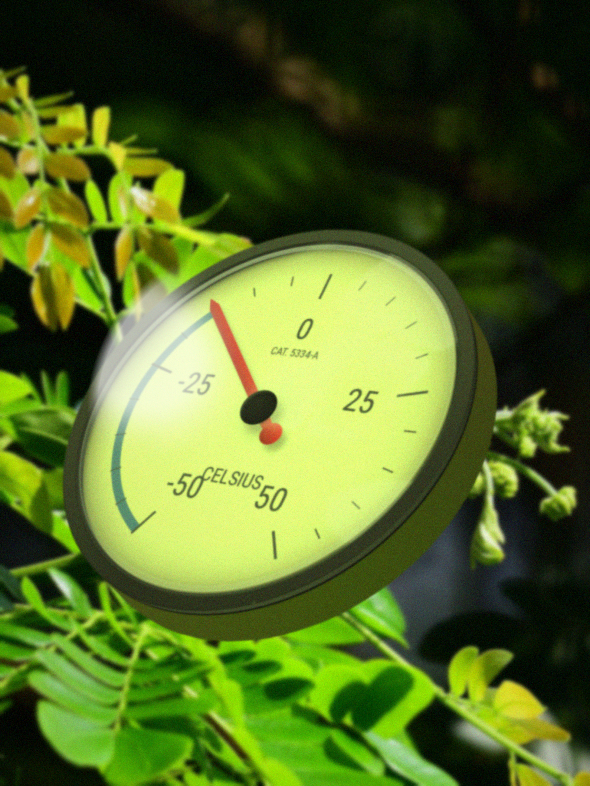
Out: value=-15 unit=°C
